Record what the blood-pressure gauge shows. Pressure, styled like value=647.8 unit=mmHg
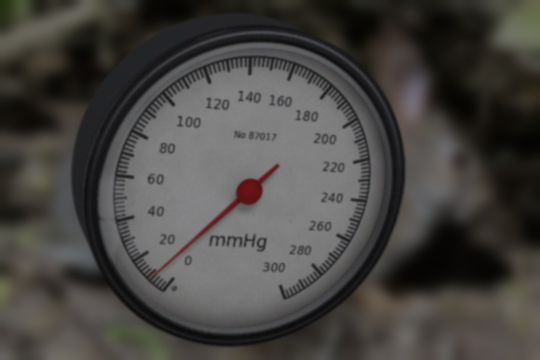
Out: value=10 unit=mmHg
